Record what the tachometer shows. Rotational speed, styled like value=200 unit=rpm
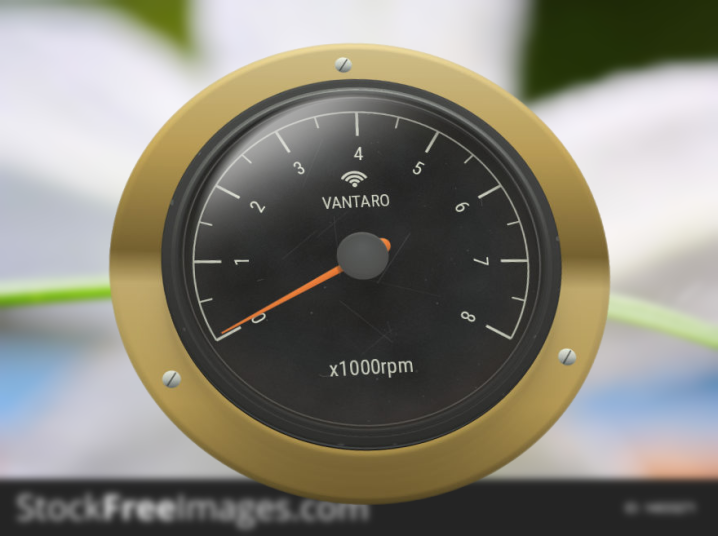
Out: value=0 unit=rpm
